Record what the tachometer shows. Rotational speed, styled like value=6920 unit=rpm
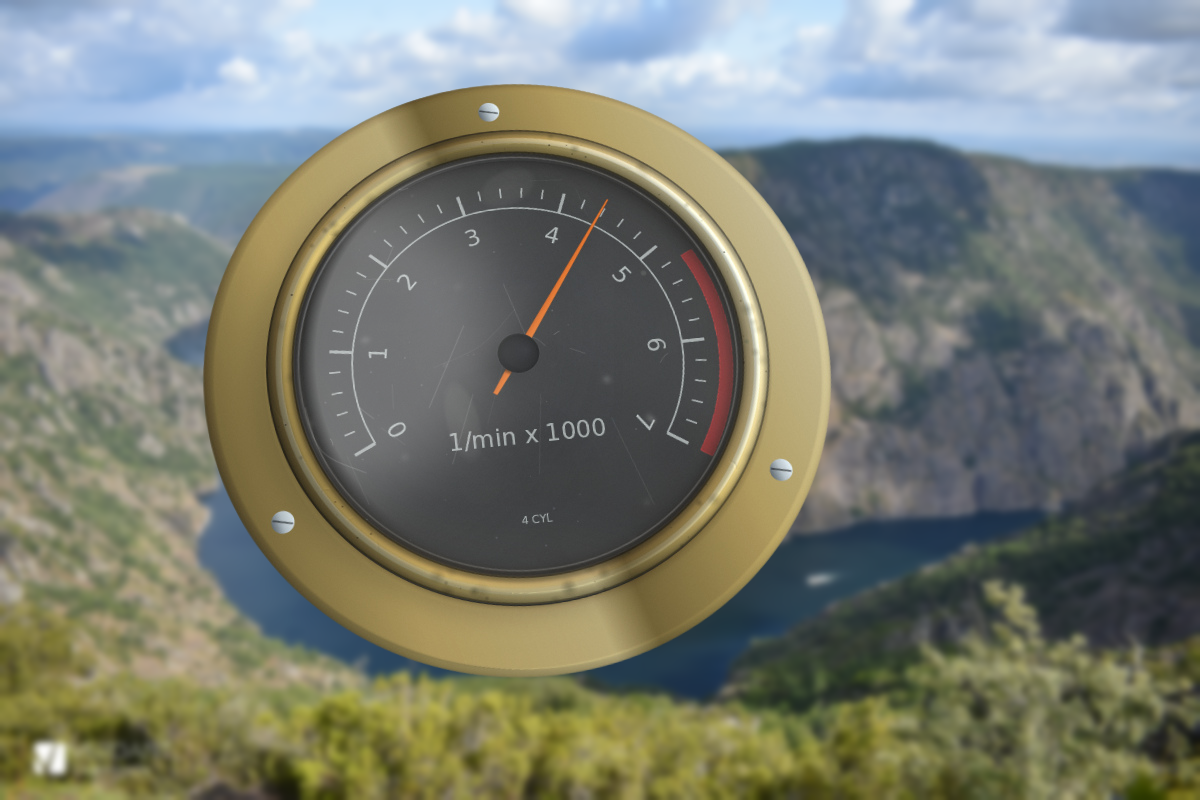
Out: value=4400 unit=rpm
